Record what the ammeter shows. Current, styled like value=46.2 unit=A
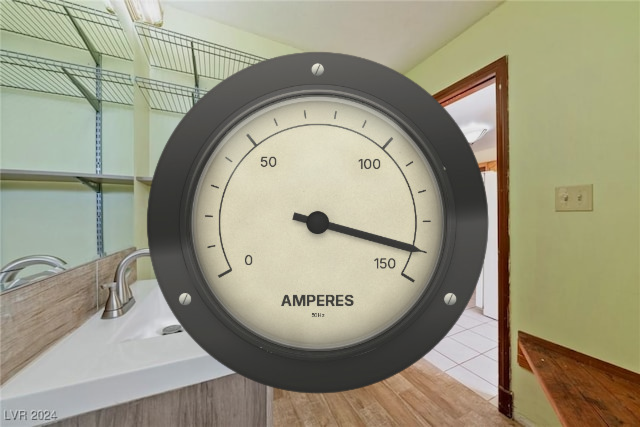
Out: value=140 unit=A
